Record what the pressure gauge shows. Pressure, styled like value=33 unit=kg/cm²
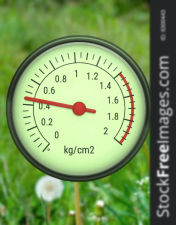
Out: value=0.45 unit=kg/cm²
